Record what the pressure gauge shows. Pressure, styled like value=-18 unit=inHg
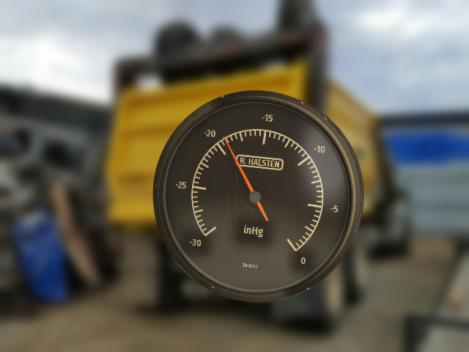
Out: value=-19 unit=inHg
